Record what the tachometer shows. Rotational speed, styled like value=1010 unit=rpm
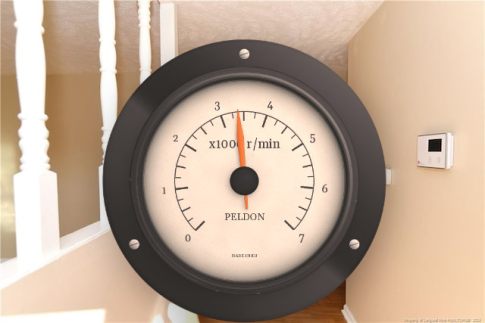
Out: value=3375 unit=rpm
